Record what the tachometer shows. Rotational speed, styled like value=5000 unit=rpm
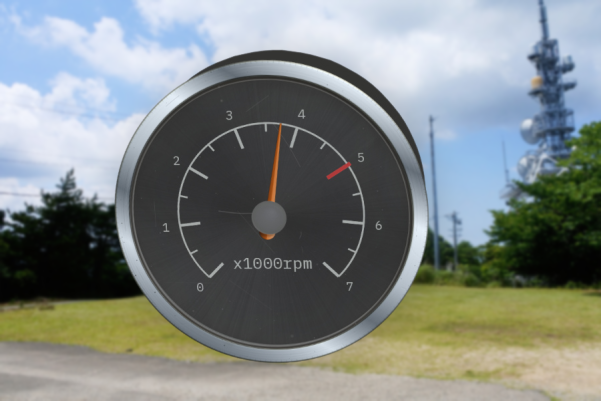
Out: value=3750 unit=rpm
